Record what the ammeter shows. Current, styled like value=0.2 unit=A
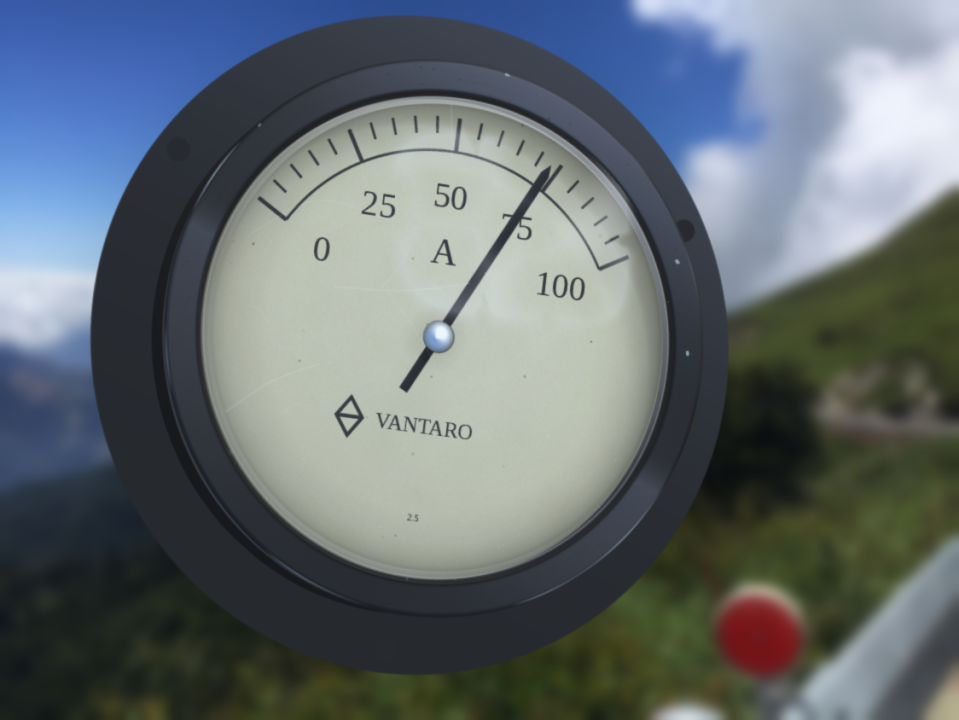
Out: value=72.5 unit=A
